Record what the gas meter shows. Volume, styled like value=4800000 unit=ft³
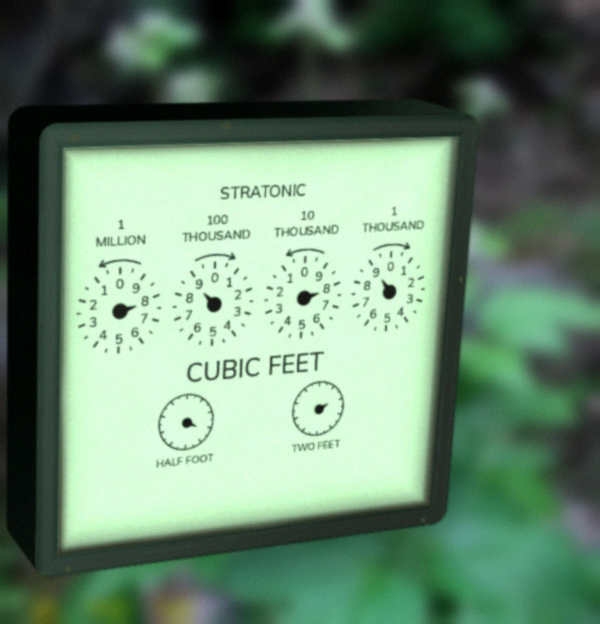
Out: value=787900 unit=ft³
